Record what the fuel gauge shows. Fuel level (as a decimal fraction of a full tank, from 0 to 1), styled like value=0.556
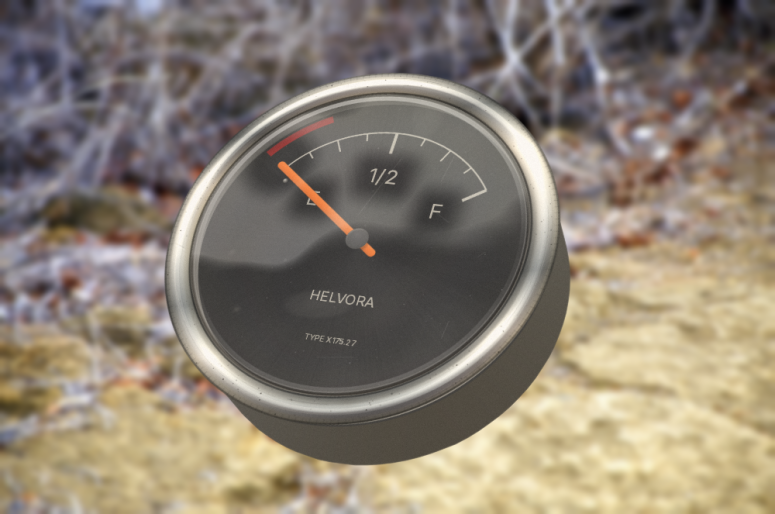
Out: value=0
